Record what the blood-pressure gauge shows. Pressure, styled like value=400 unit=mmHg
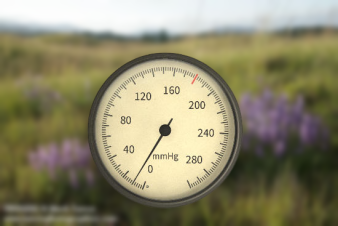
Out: value=10 unit=mmHg
